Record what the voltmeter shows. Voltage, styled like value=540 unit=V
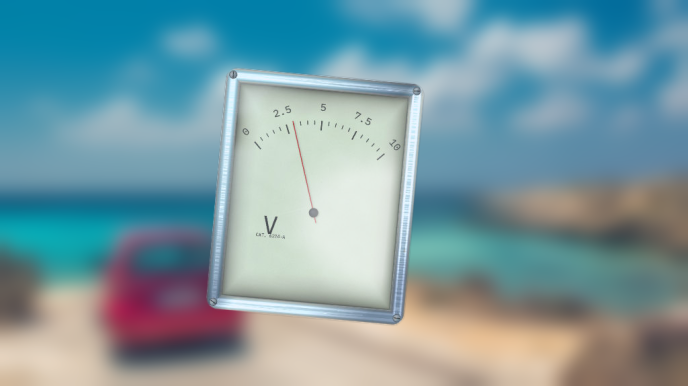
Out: value=3 unit=V
